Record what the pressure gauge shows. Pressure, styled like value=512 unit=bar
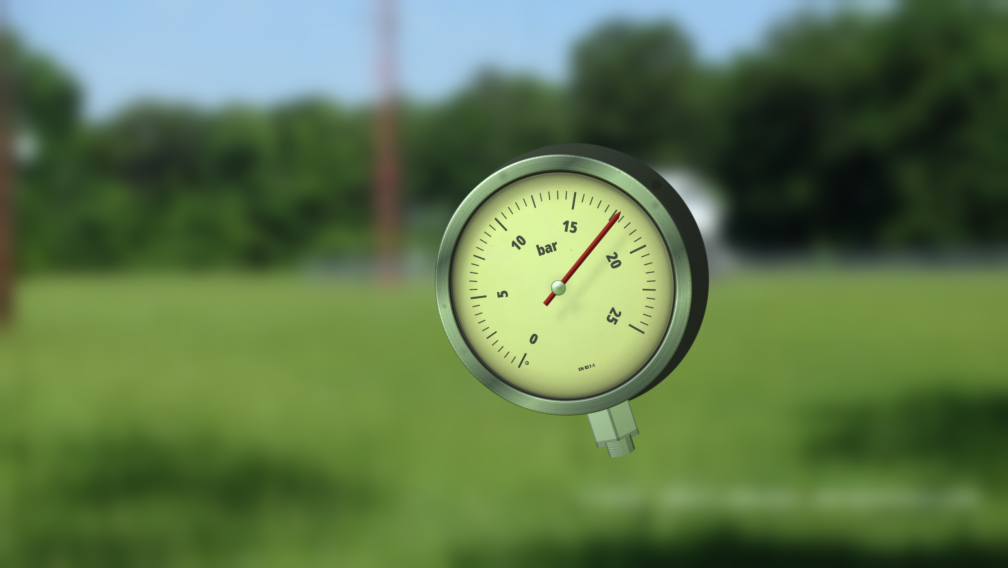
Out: value=17.75 unit=bar
